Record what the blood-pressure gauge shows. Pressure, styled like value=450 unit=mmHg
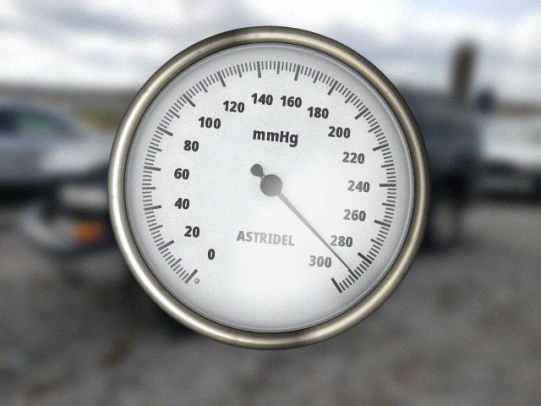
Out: value=290 unit=mmHg
